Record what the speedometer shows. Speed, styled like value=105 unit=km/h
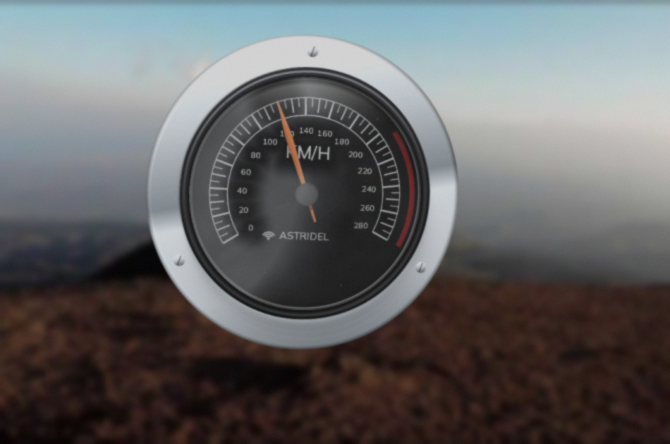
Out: value=120 unit=km/h
